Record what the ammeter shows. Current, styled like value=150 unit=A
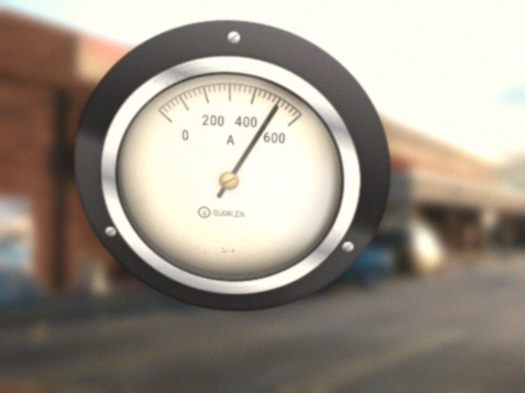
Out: value=500 unit=A
